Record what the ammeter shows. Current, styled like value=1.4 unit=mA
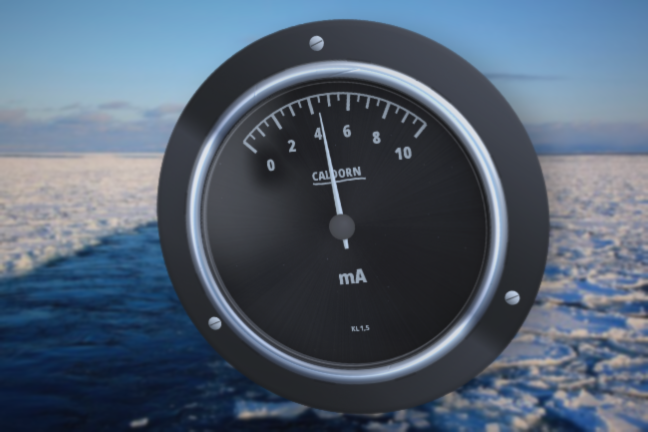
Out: value=4.5 unit=mA
